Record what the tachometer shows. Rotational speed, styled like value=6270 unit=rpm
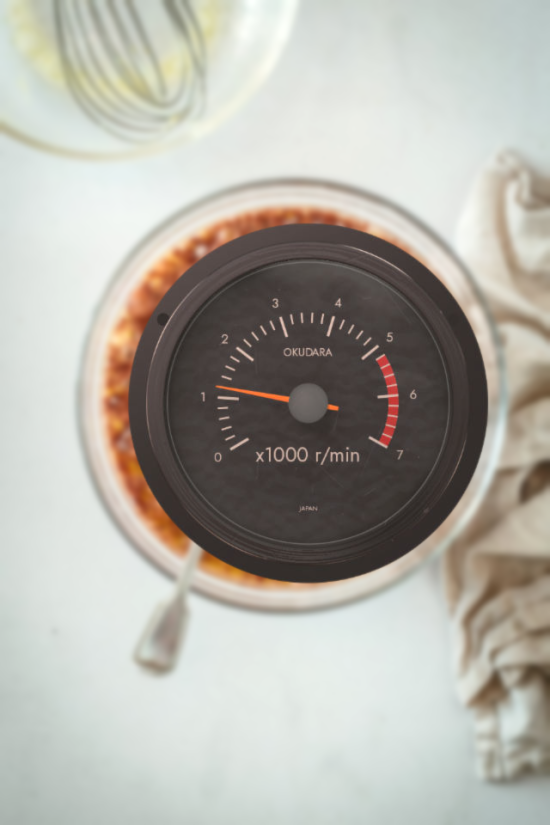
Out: value=1200 unit=rpm
